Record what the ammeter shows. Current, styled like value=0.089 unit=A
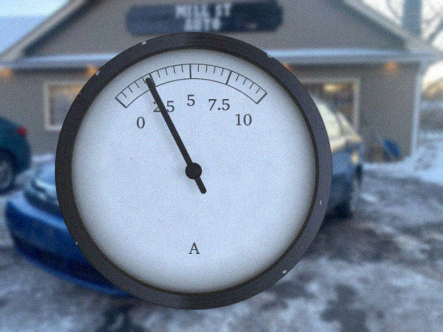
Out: value=2.25 unit=A
